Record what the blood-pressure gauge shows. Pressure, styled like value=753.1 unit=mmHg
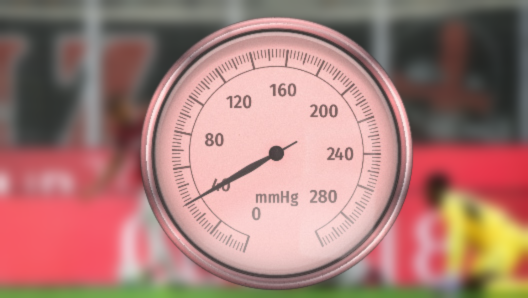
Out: value=40 unit=mmHg
